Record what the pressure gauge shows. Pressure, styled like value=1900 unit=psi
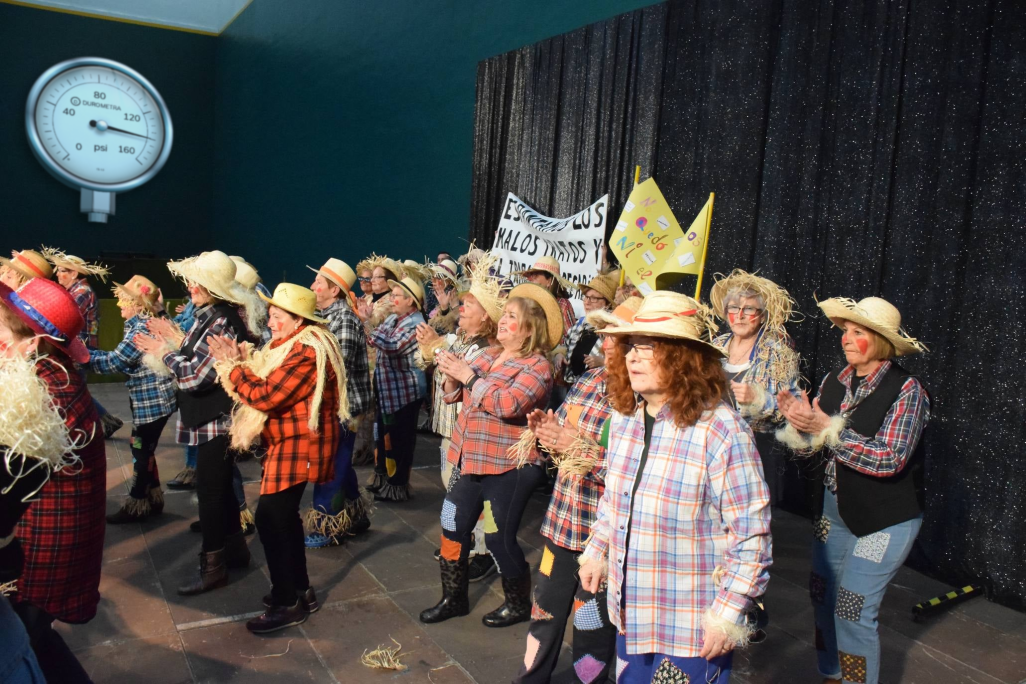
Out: value=140 unit=psi
